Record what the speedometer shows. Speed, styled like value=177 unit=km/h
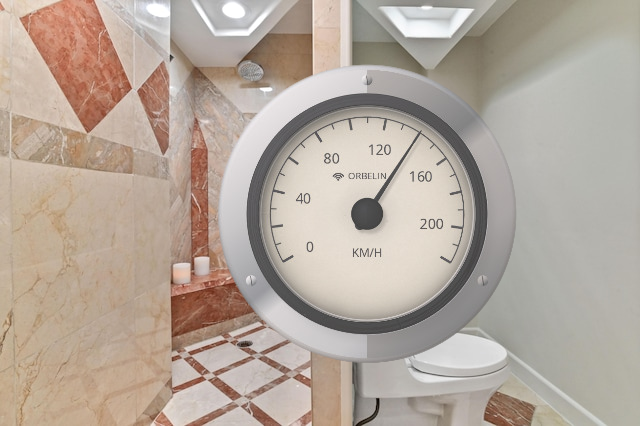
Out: value=140 unit=km/h
